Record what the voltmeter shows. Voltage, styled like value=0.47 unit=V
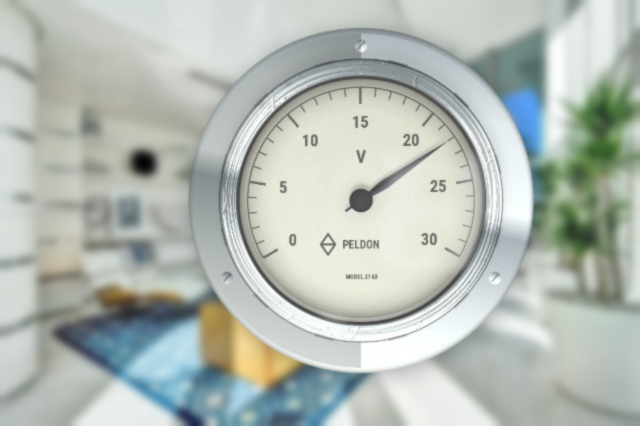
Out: value=22 unit=V
